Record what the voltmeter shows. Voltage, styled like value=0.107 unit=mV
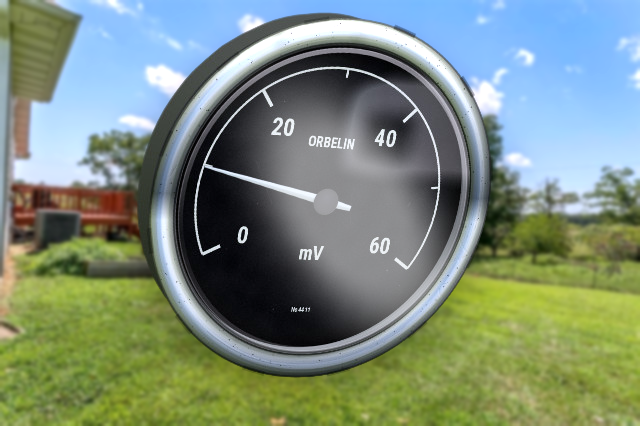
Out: value=10 unit=mV
